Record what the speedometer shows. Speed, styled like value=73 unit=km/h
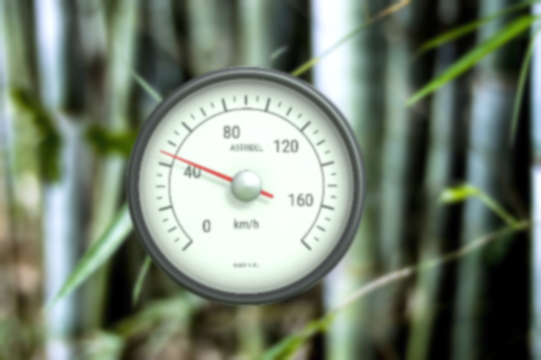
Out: value=45 unit=km/h
